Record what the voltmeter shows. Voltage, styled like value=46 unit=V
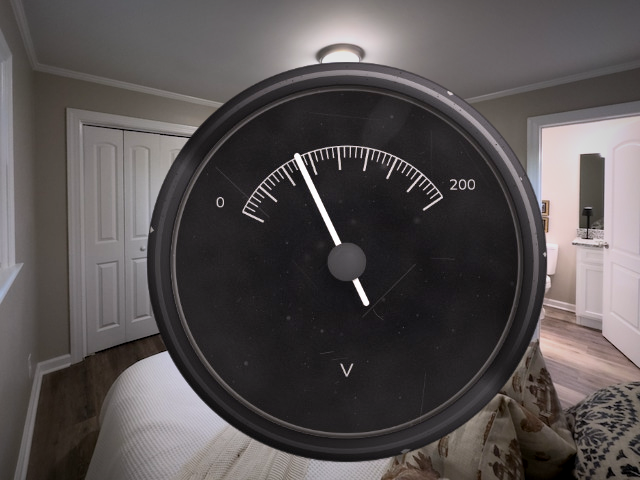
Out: value=65 unit=V
